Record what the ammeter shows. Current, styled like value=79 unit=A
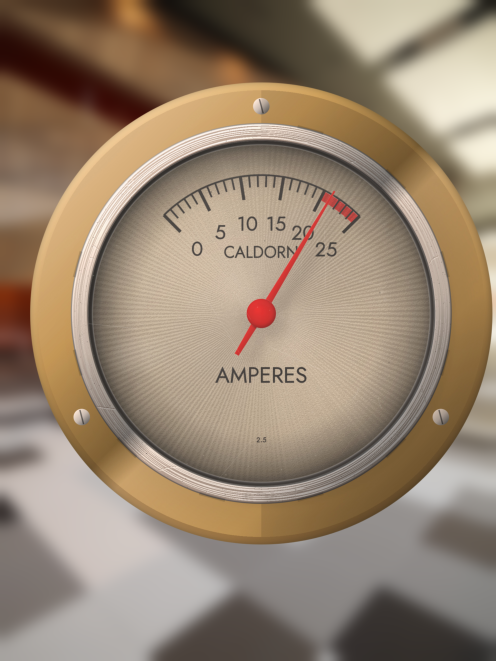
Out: value=21 unit=A
